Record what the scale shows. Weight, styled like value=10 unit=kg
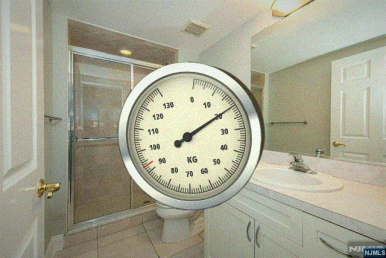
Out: value=20 unit=kg
